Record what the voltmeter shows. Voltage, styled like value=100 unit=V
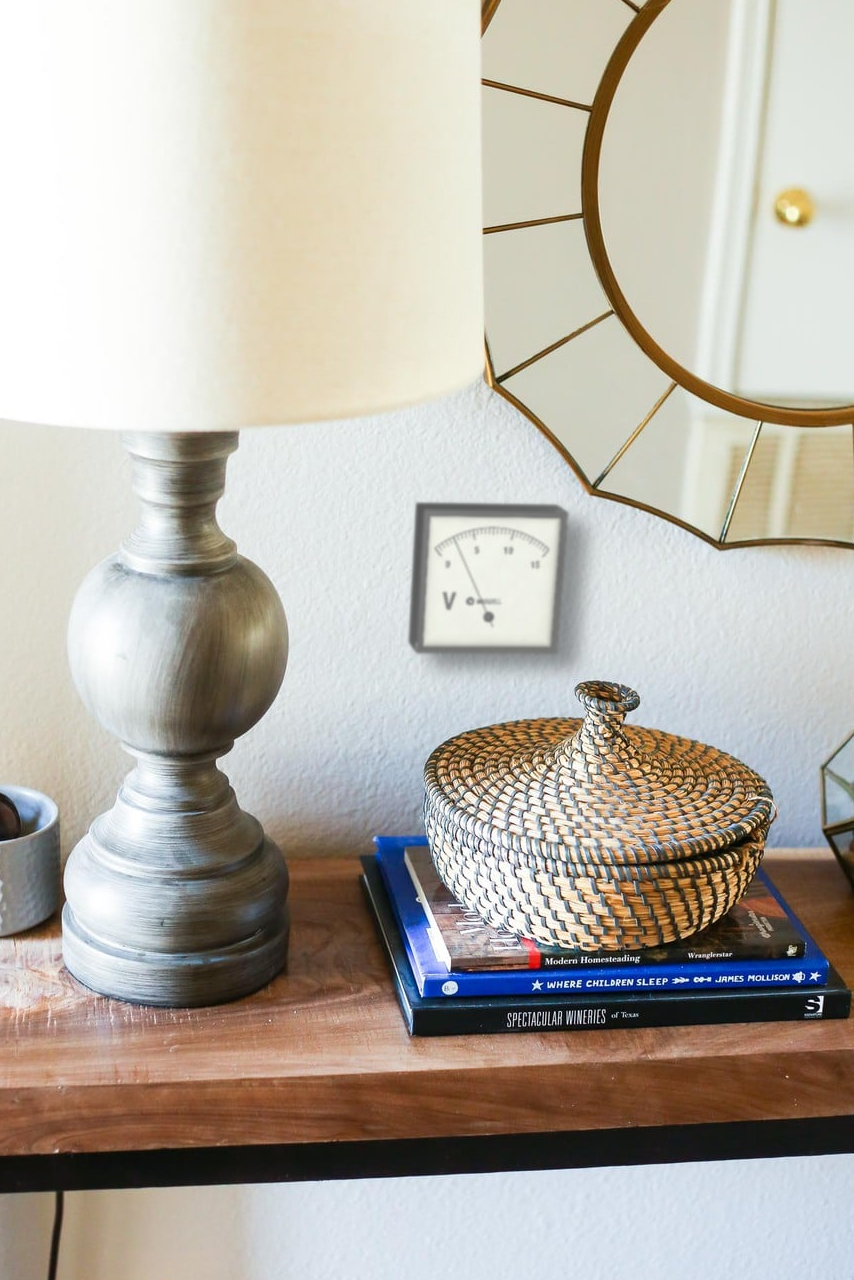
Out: value=2.5 unit=V
